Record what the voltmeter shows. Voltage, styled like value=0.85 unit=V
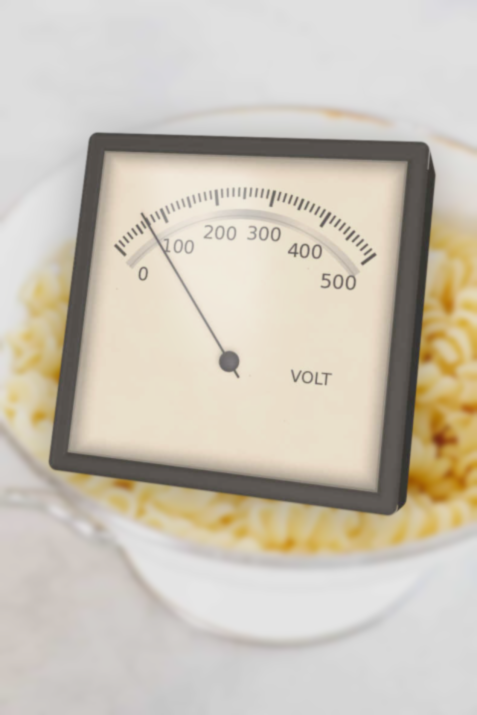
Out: value=70 unit=V
